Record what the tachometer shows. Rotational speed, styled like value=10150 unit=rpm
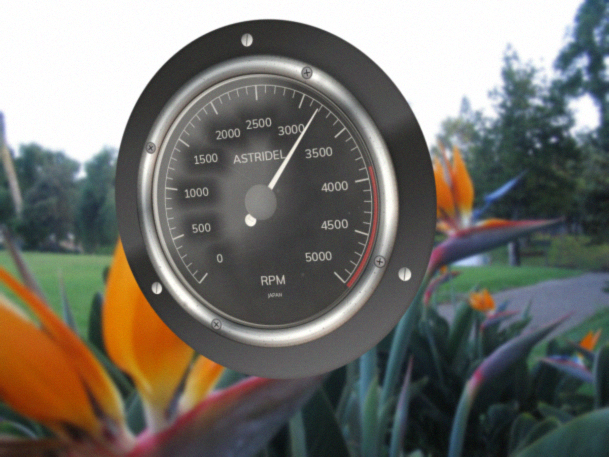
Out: value=3200 unit=rpm
